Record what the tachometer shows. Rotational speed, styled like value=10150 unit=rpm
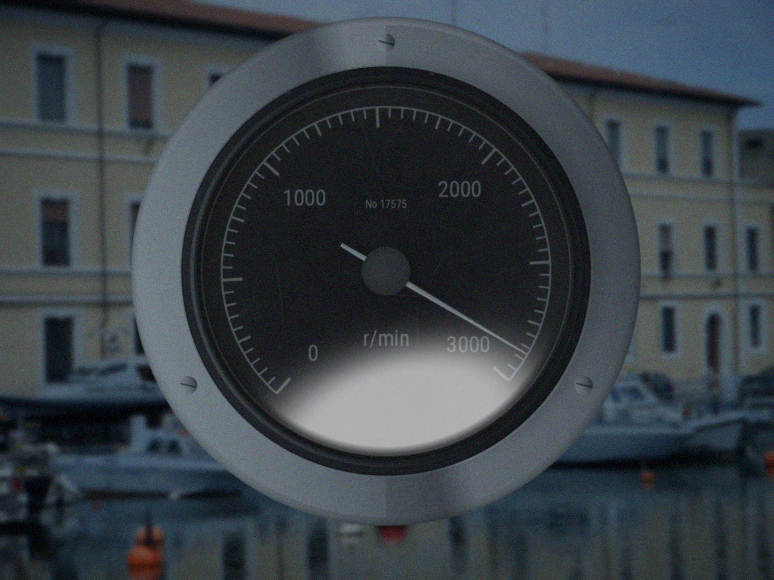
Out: value=2875 unit=rpm
